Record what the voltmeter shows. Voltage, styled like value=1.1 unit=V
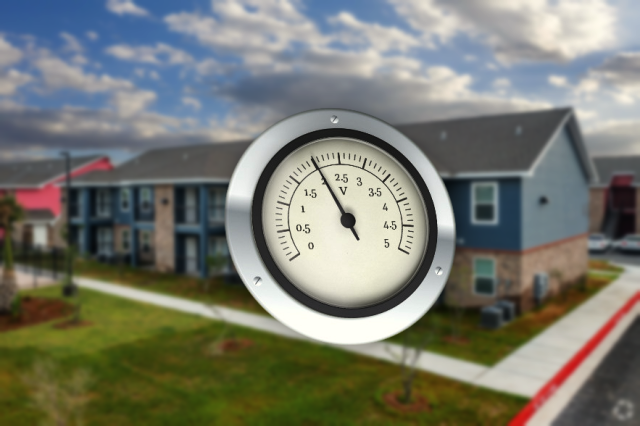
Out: value=2 unit=V
